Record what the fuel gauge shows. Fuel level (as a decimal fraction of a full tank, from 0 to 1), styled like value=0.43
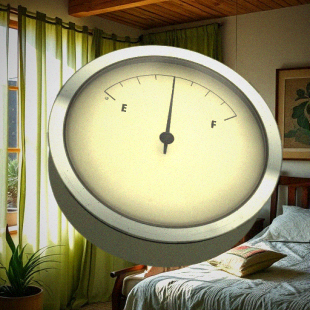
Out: value=0.5
